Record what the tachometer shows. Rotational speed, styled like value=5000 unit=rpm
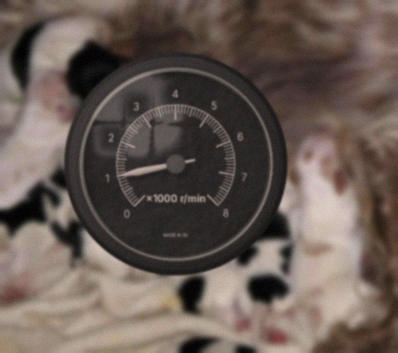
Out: value=1000 unit=rpm
